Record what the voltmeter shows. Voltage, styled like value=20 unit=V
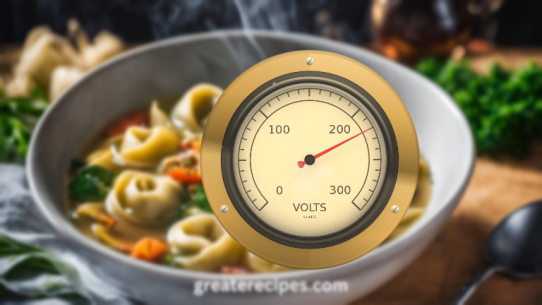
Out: value=220 unit=V
